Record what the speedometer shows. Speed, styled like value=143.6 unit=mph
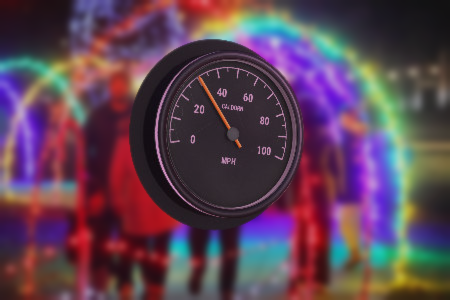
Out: value=30 unit=mph
